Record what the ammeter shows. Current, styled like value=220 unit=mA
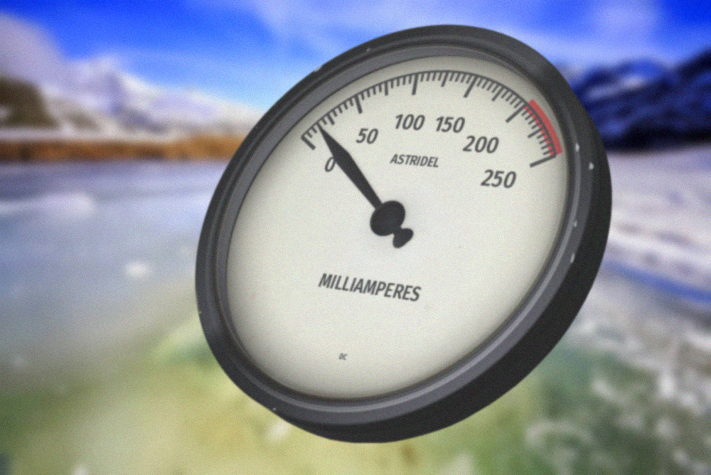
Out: value=15 unit=mA
